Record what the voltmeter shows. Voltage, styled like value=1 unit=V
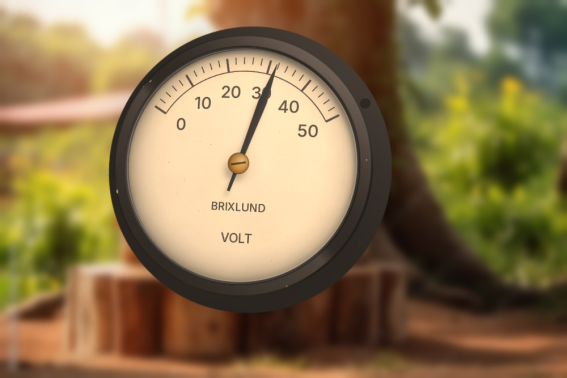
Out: value=32 unit=V
